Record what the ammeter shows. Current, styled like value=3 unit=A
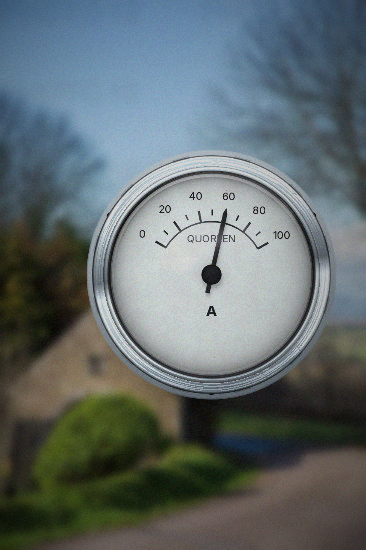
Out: value=60 unit=A
